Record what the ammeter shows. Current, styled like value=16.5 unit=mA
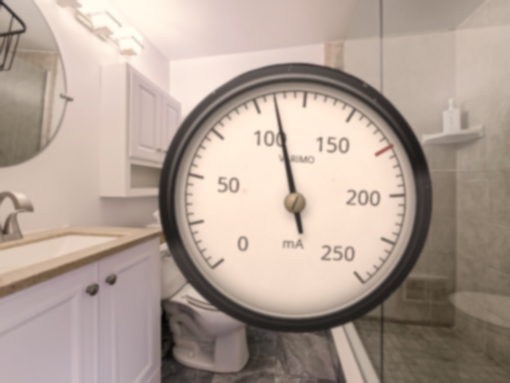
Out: value=110 unit=mA
